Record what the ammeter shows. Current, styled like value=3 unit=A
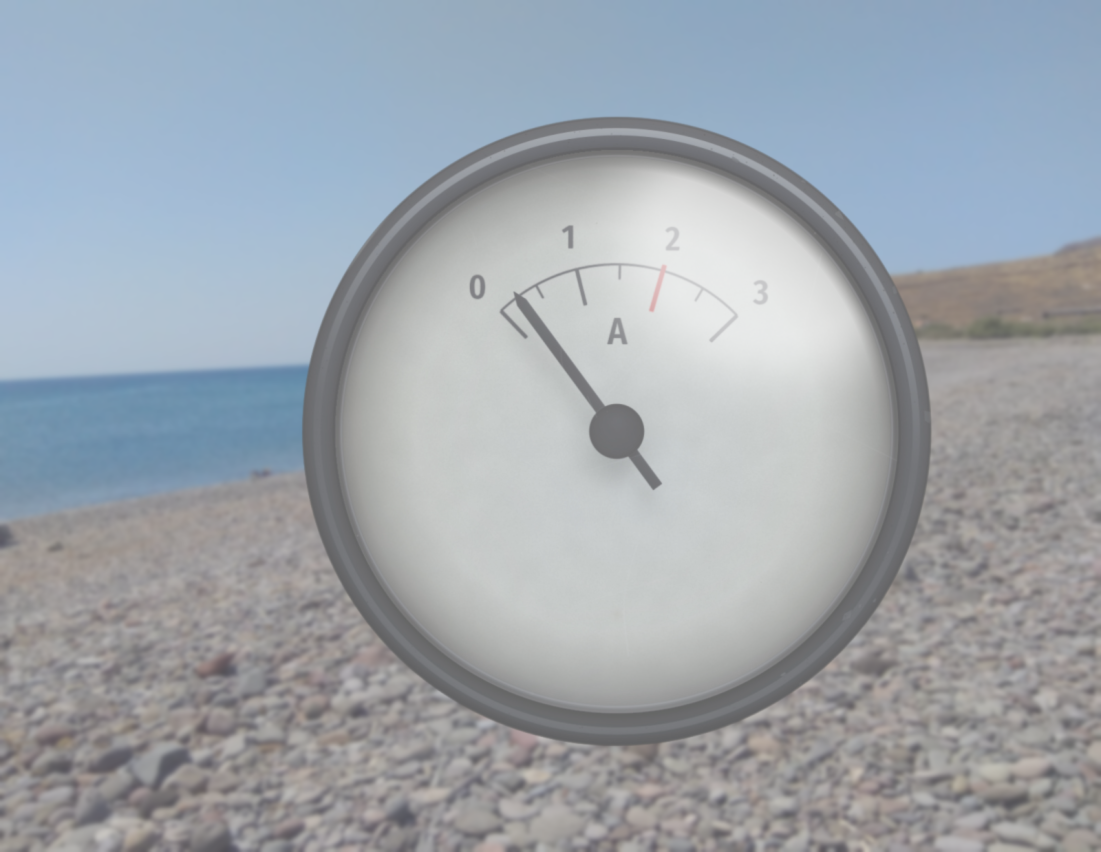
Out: value=0.25 unit=A
